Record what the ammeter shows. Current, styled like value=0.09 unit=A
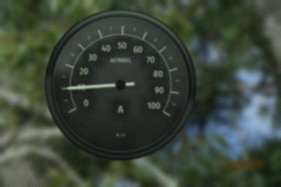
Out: value=10 unit=A
